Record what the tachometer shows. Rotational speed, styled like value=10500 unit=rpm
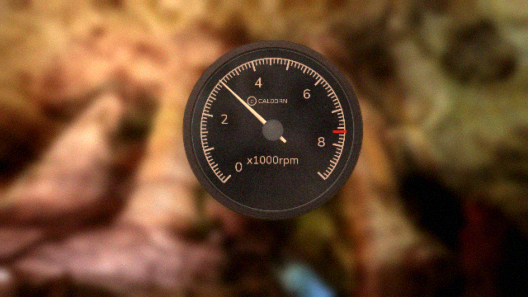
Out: value=3000 unit=rpm
